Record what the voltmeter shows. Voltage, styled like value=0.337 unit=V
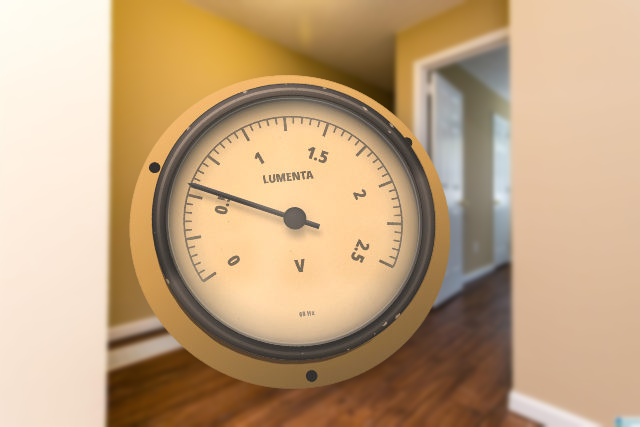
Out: value=0.55 unit=V
